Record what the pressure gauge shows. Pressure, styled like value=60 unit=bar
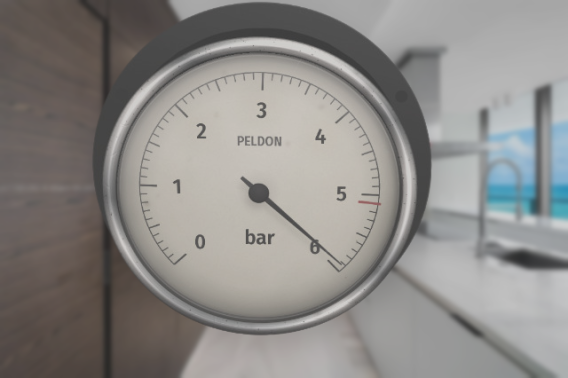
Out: value=5.9 unit=bar
